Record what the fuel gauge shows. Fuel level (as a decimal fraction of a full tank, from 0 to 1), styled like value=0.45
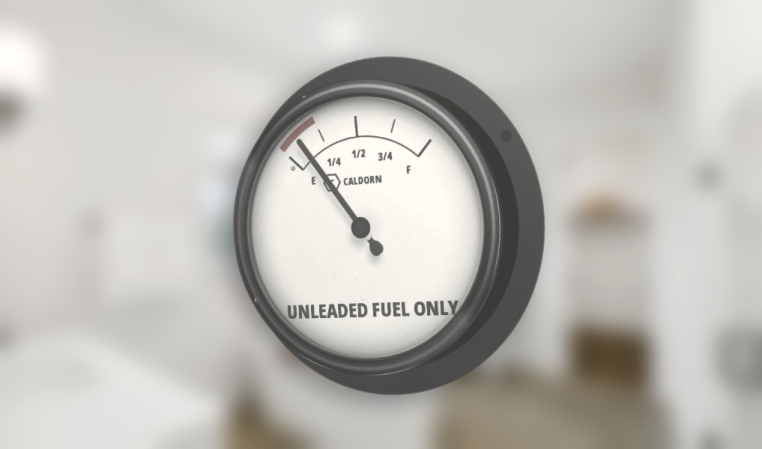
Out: value=0.125
